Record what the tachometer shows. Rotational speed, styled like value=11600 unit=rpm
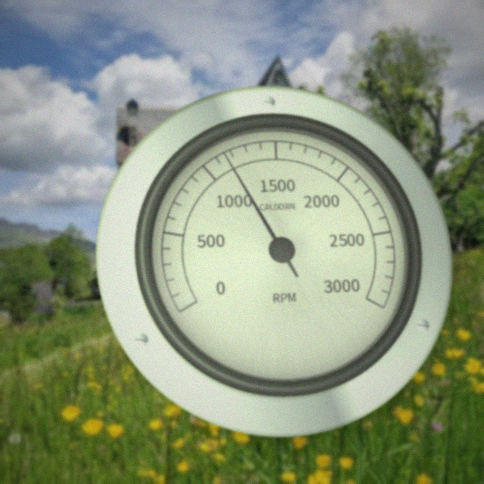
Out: value=1150 unit=rpm
